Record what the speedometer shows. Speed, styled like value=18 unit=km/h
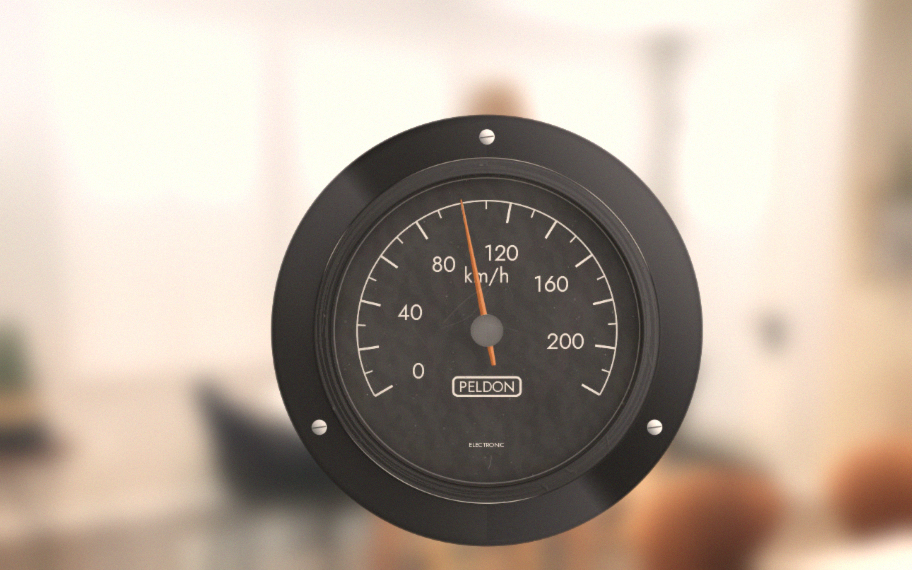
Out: value=100 unit=km/h
